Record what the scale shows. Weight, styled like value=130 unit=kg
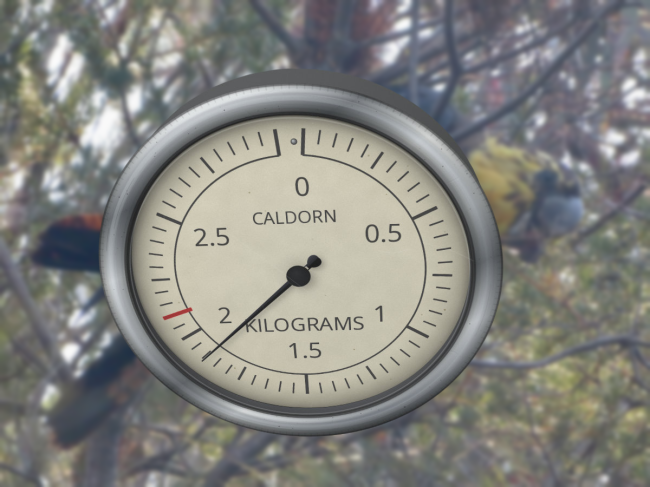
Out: value=1.9 unit=kg
